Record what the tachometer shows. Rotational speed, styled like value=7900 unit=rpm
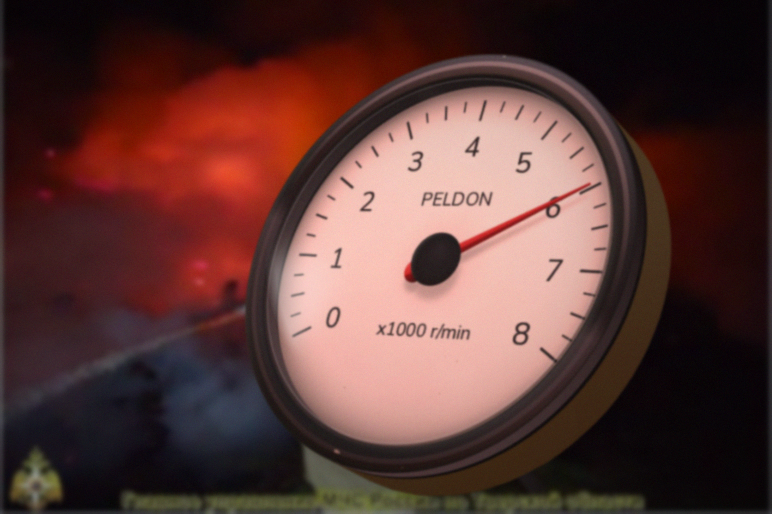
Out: value=6000 unit=rpm
